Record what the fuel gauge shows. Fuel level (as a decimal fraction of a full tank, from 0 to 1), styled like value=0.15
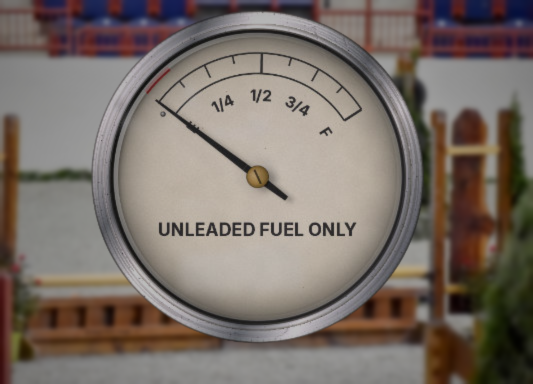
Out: value=0
